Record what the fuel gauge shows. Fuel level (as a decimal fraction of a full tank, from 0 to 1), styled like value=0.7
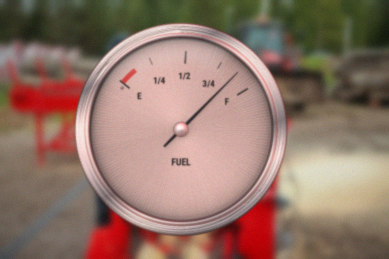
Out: value=0.875
